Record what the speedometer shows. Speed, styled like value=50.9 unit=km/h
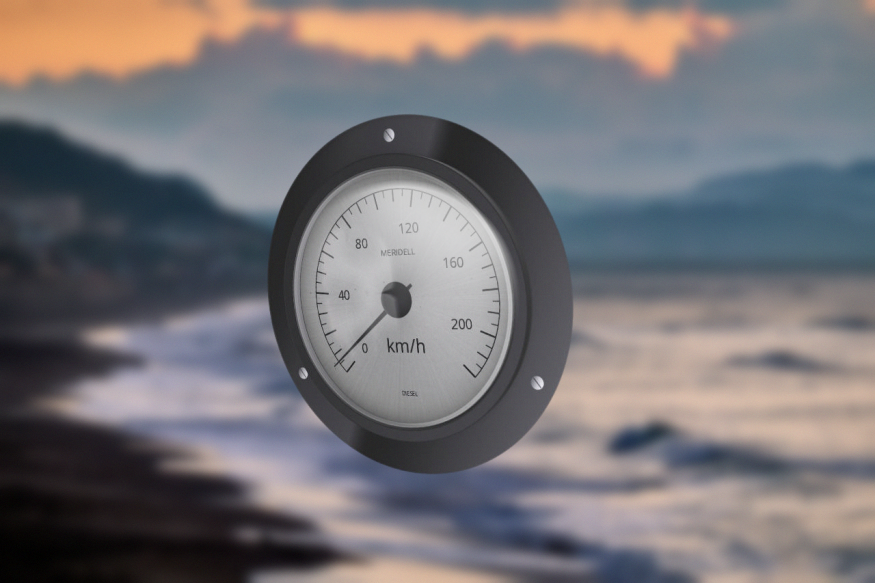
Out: value=5 unit=km/h
